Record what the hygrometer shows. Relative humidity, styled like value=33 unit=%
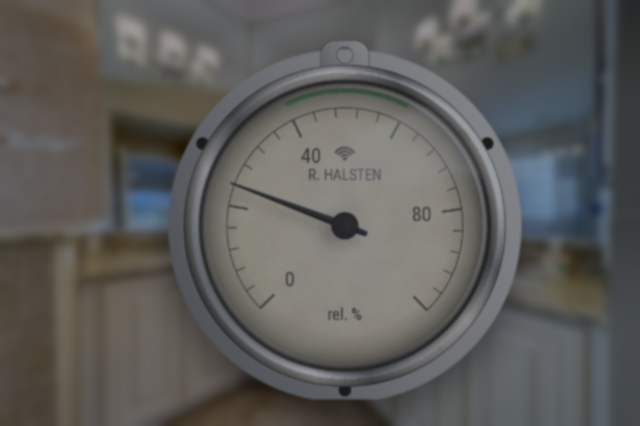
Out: value=24 unit=%
